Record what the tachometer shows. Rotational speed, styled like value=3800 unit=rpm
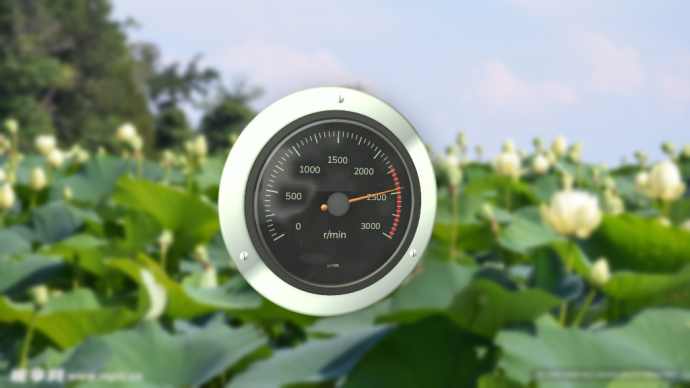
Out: value=2450 unit=rpm
